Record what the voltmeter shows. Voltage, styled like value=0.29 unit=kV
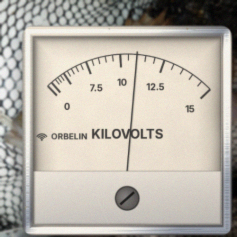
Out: value=11 unit=kV
